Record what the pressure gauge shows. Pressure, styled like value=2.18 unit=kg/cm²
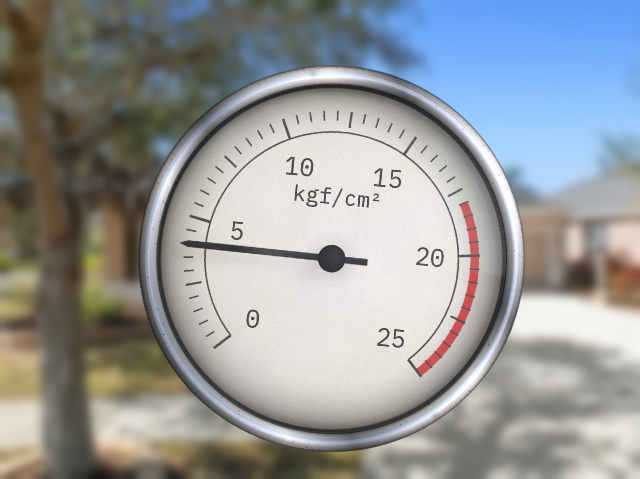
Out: value=4 unit=kg/cm²
